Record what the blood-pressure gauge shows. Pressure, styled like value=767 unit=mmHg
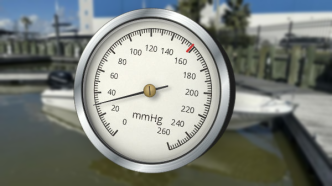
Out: value=30 unit=mmHg
